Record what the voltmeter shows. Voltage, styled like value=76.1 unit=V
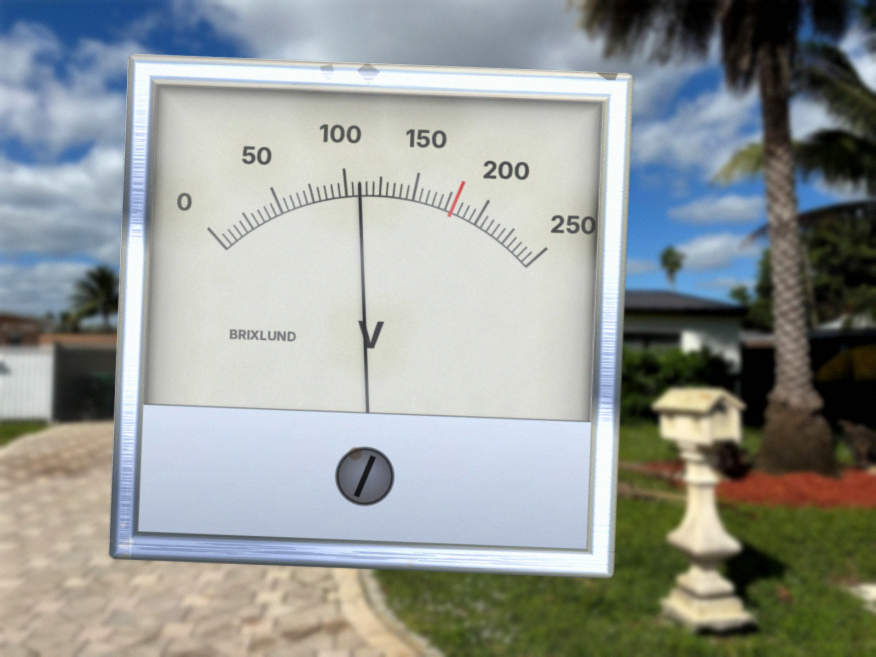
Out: value=110 unit=V
